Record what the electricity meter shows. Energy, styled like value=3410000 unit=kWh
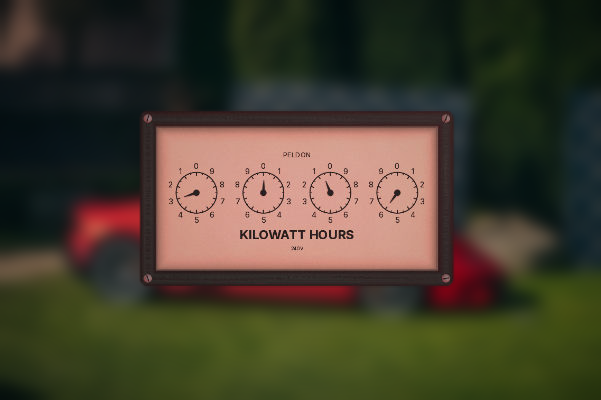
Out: value=3006 unit=kWh
